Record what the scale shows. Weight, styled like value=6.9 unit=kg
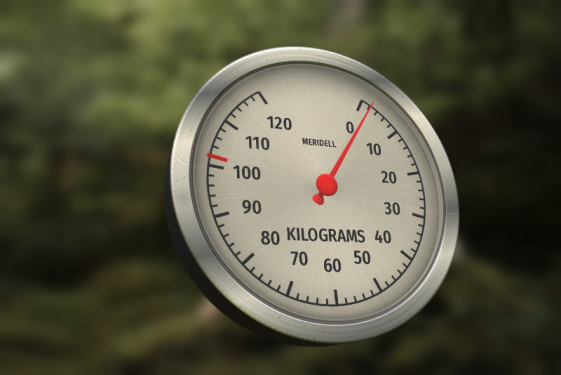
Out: value=2 unit=kg
